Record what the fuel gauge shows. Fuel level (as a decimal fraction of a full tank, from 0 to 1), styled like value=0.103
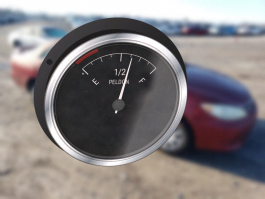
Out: value=0.625
